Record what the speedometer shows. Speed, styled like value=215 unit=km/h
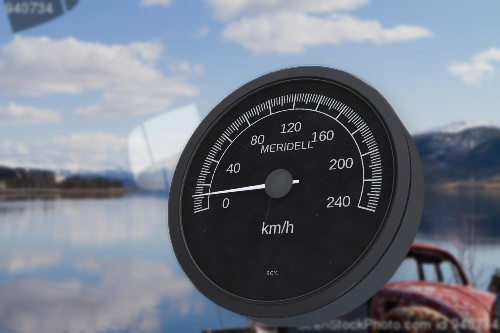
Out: value=10 unit=km/h
